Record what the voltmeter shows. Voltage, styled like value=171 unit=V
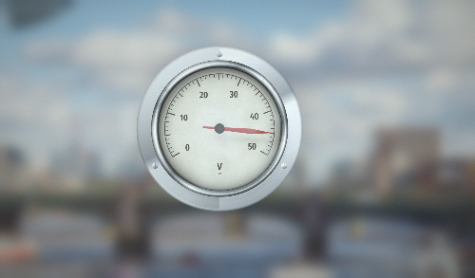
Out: value=45 unit=V
